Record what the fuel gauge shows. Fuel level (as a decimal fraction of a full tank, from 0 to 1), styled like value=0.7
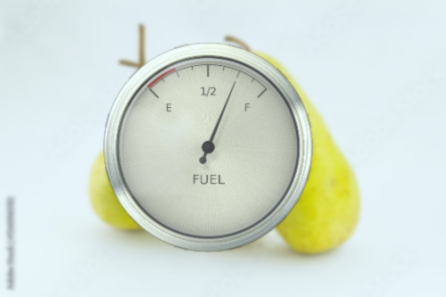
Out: value=0.75
